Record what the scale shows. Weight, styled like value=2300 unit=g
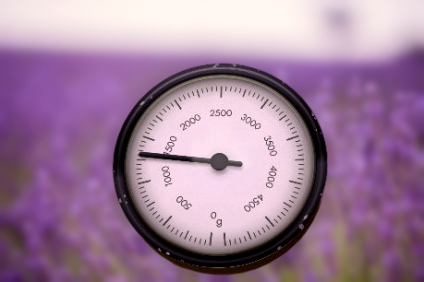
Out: value=1300 unit=g
